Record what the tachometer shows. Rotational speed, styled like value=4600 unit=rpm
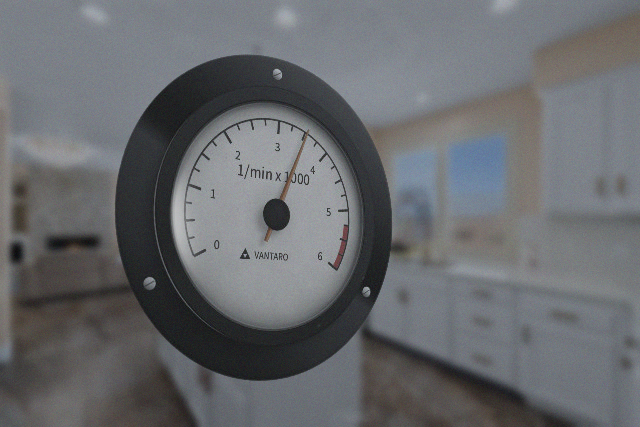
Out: value=3500 unit=rpm
